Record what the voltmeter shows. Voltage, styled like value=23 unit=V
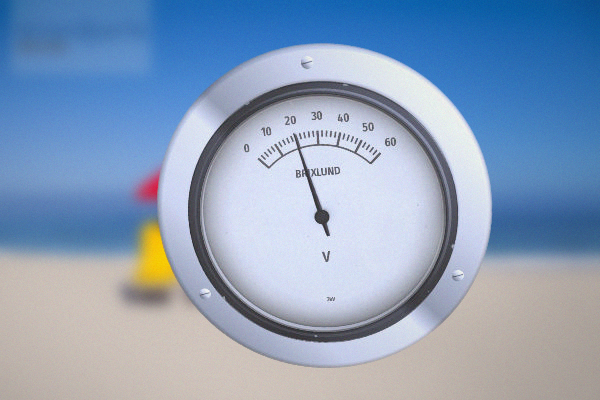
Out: value=20 unit=V
